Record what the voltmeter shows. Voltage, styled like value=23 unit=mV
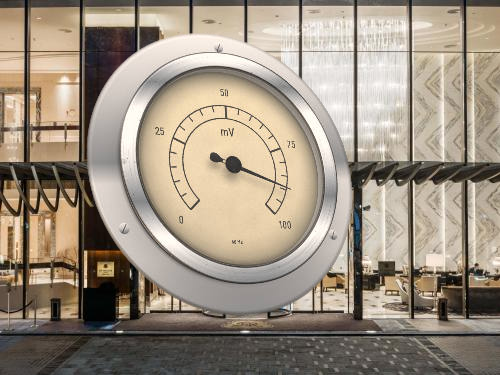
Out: value=90 unit=mV
